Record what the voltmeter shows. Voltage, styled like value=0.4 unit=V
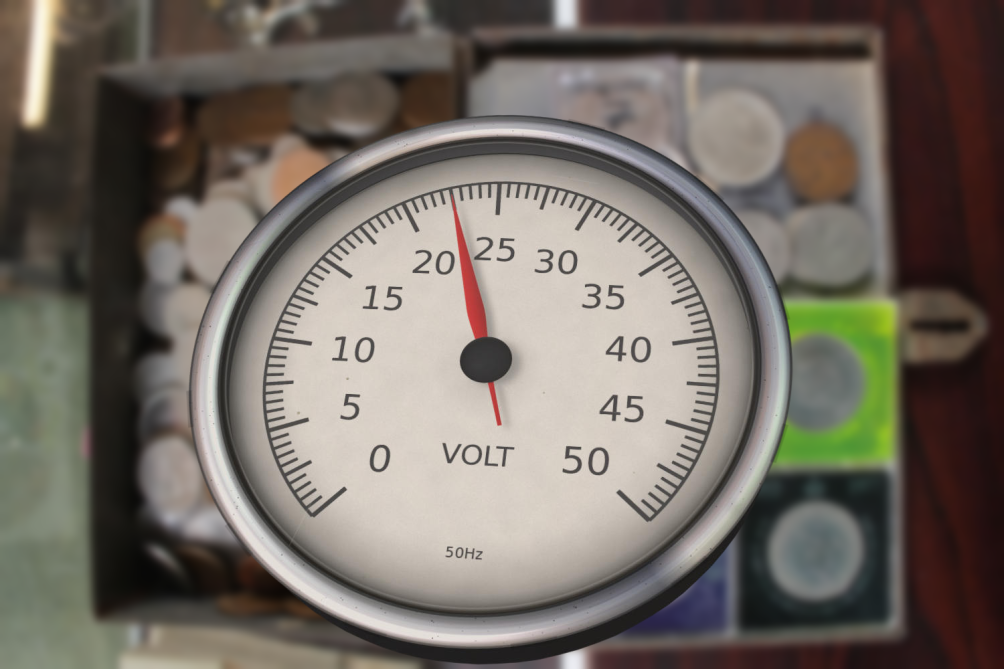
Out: value=22.5 unit=V
